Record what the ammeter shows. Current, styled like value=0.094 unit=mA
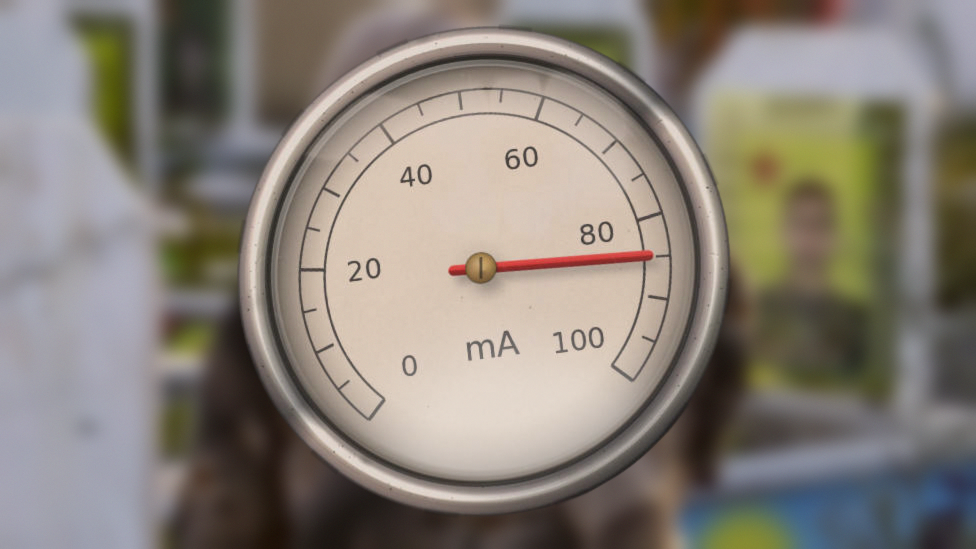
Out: value=85 unit=mA
